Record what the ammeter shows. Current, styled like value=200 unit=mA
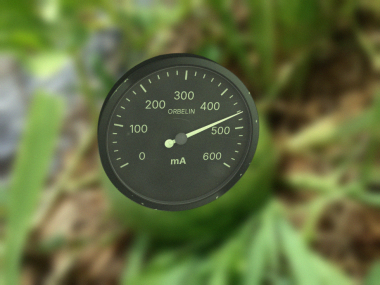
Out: value=460 unit=mA
